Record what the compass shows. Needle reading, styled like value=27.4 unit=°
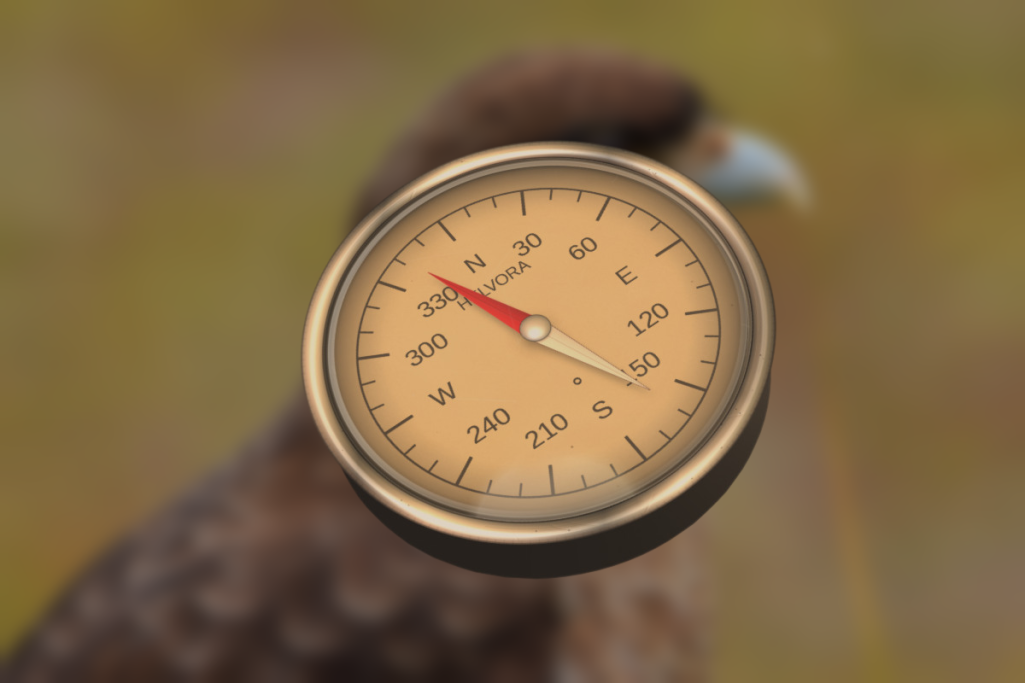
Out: value=340 unit=°
